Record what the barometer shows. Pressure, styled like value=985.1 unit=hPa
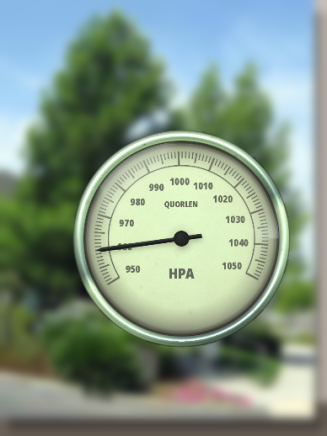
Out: value=960 unit=hPa
